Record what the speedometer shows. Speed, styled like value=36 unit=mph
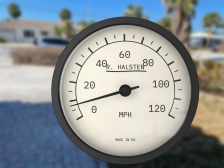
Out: value=7.5 unit=mph
